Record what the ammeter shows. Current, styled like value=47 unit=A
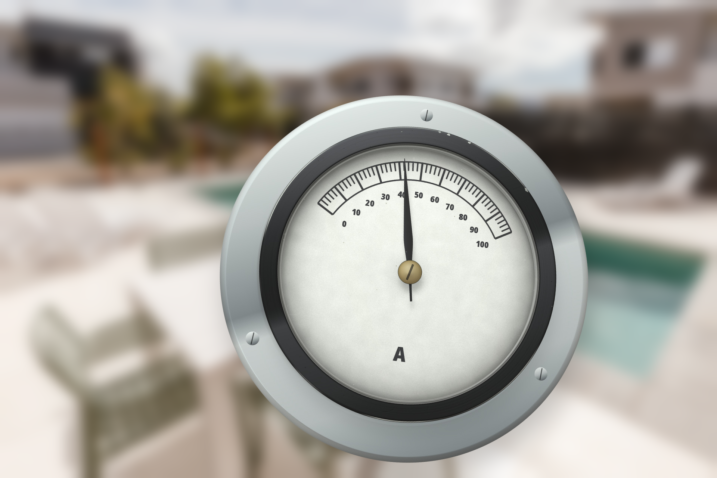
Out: value=42 unit=A
